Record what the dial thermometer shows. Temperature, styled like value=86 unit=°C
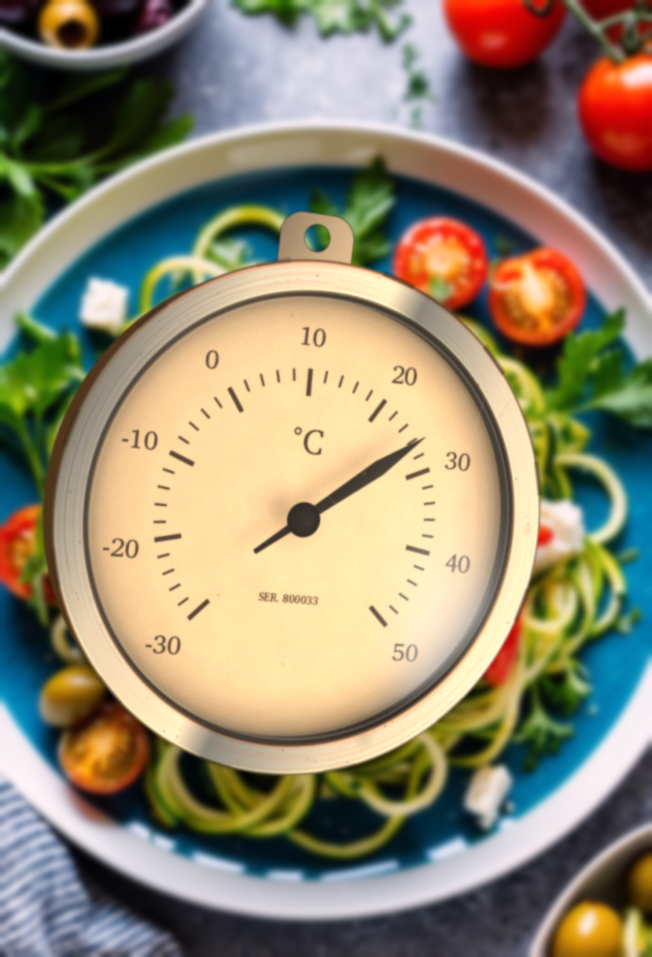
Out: value=26 unit=°C
